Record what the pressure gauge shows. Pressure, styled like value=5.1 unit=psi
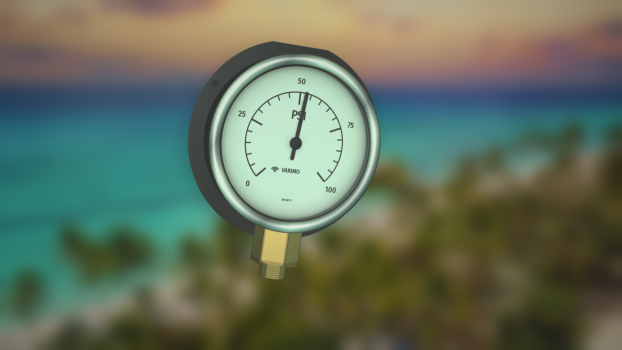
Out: value=52.5 unit=psi
